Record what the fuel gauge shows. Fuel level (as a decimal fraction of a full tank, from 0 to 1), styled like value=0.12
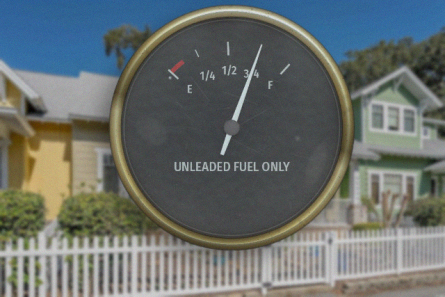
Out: value=0.75
